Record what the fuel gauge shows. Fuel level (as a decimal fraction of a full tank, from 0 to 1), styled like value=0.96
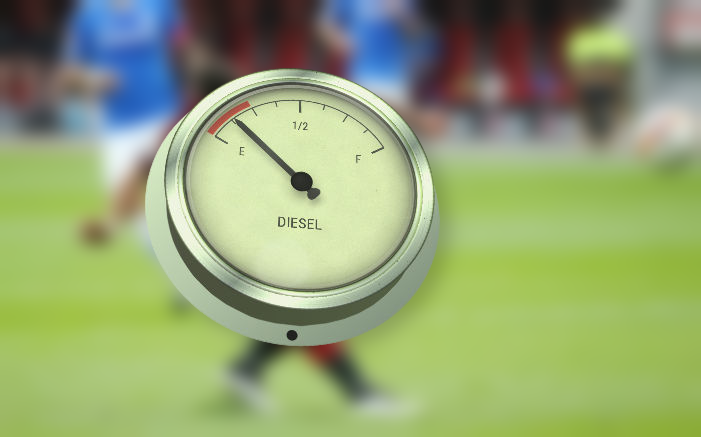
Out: value=0.125
